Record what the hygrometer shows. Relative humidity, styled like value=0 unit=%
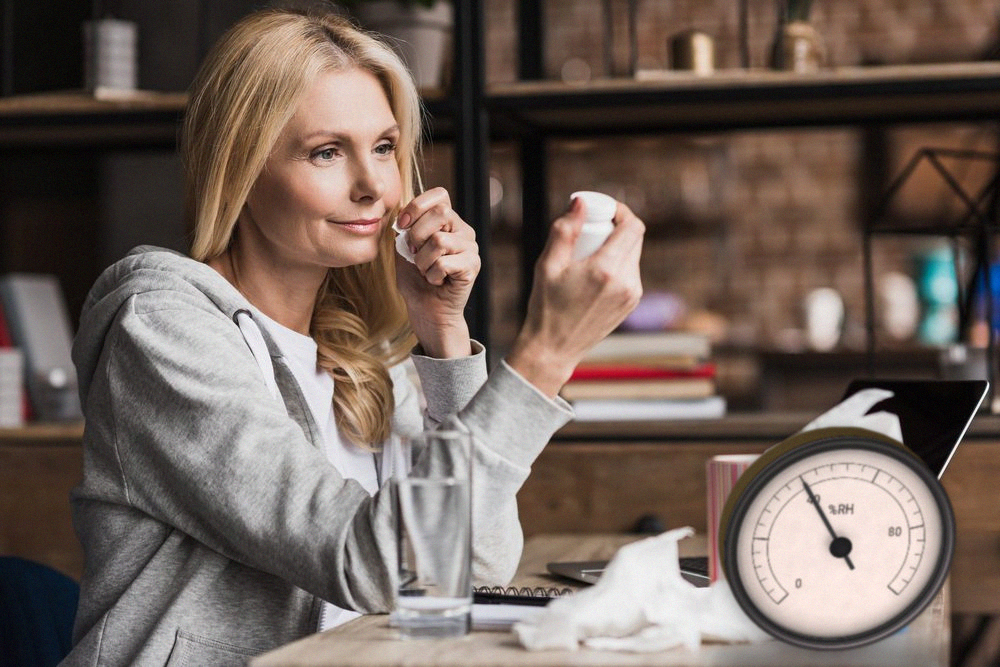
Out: value=40 unit=%
